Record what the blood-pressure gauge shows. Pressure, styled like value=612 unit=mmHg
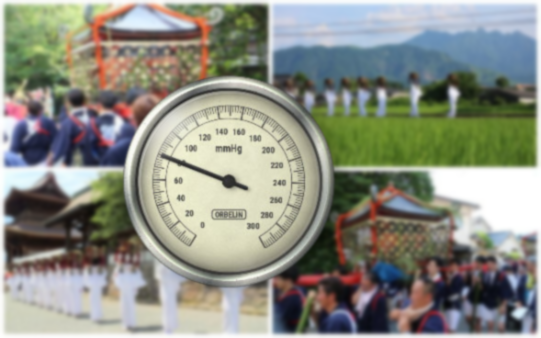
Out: value=80 unit=mmHg
